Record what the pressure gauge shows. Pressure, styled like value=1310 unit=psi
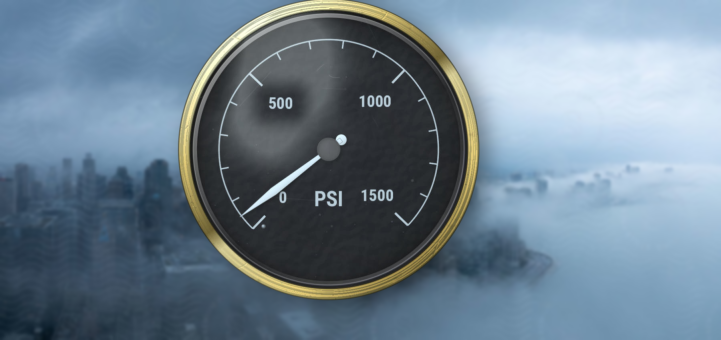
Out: value=50 unit=psi
